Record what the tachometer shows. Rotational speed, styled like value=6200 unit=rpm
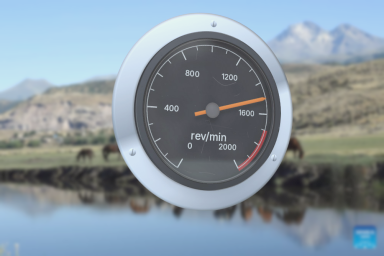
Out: value=1500 unit=rpm
